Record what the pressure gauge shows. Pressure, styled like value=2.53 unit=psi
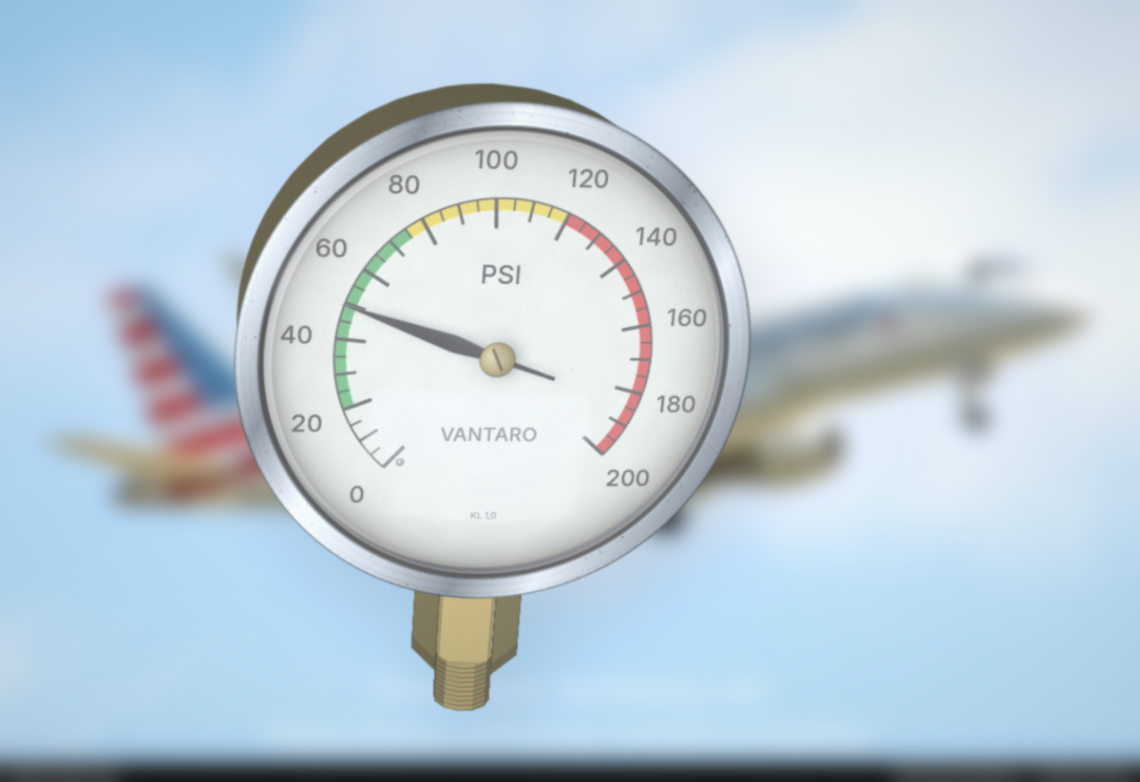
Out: value=50 unit=psi
